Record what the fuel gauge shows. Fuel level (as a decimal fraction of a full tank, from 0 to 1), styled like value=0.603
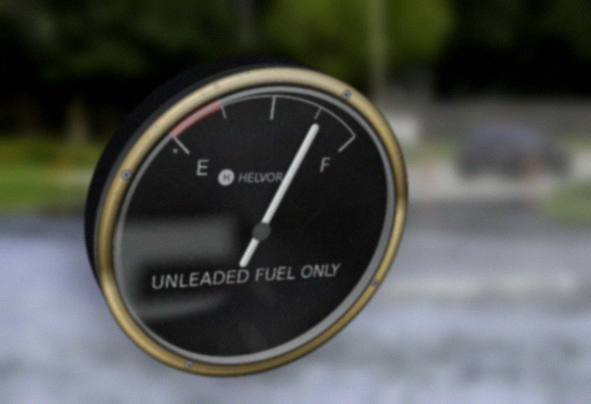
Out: value=0.75
